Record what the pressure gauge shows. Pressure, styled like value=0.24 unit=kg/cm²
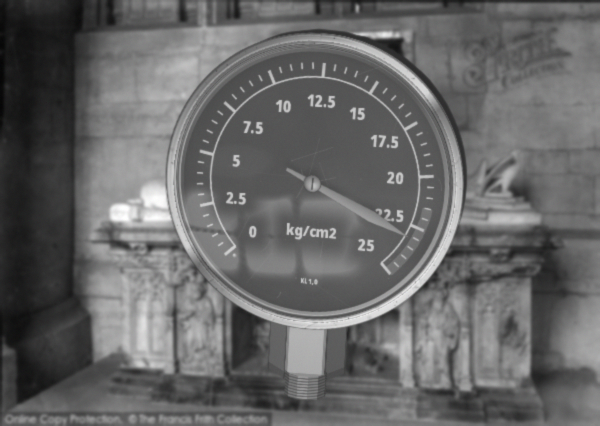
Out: value=23 unit=kg/cm²
